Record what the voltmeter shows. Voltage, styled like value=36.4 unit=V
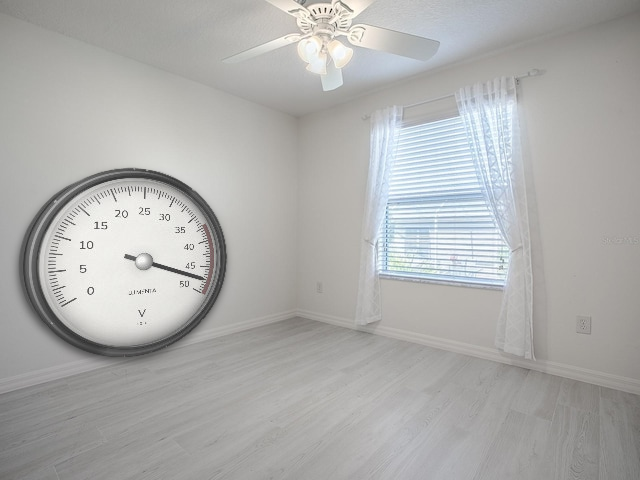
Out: value=47.5 unit=V
